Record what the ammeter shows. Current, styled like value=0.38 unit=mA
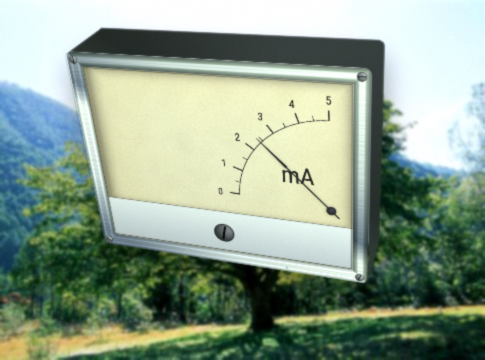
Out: value=2.5 unit=mA
